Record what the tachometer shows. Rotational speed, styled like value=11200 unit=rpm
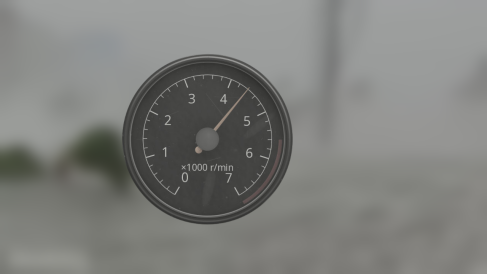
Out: value=4400 unit=rpm
